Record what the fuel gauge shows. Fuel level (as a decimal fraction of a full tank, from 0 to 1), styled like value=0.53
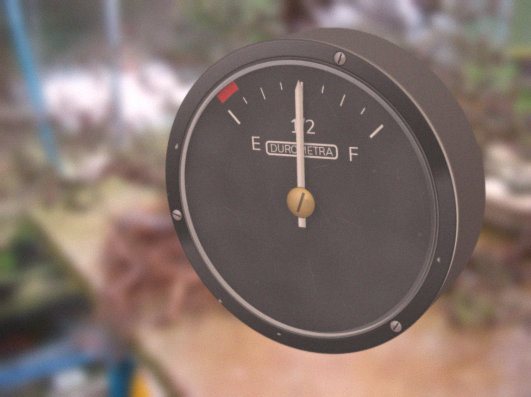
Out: value=0.5
